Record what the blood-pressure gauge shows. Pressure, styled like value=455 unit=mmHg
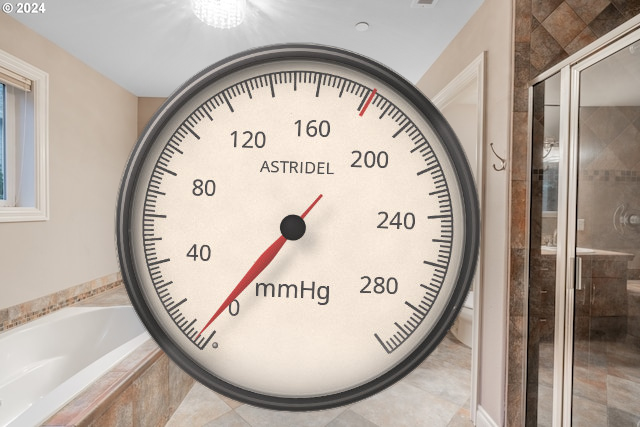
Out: value=4 unit=mmHg
